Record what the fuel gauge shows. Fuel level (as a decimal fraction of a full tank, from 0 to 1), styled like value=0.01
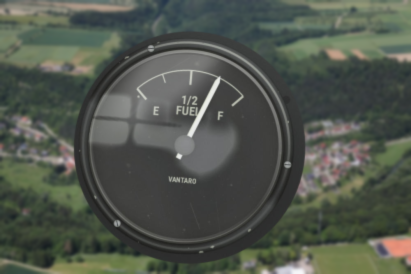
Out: value=0.75
